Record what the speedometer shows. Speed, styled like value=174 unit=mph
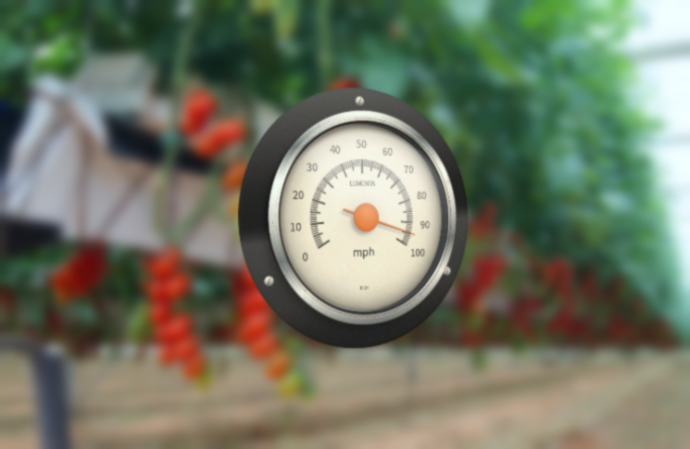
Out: value=95 unit=mph
